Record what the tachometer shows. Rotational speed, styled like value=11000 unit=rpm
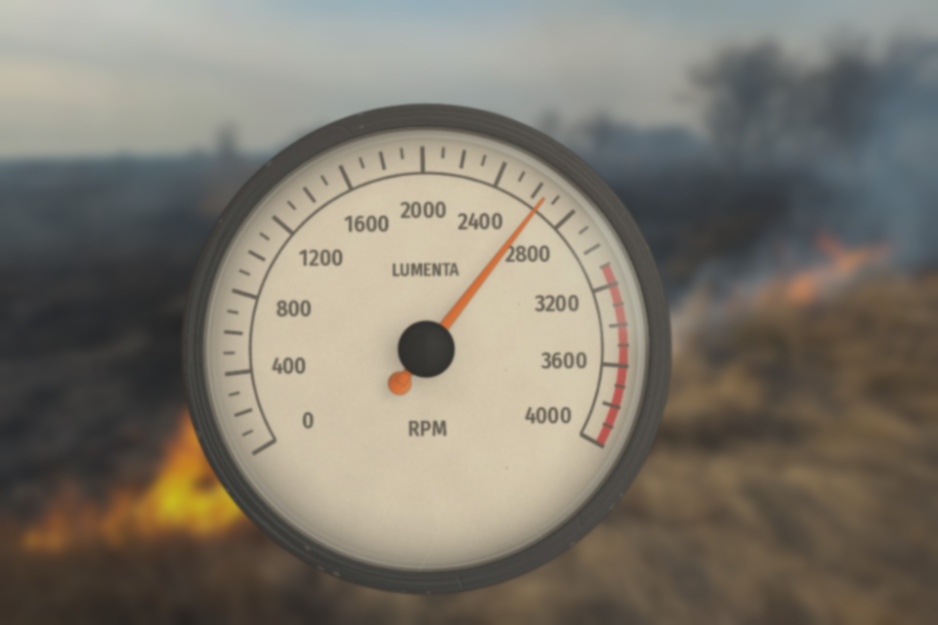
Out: value=2650 unit=rpm
